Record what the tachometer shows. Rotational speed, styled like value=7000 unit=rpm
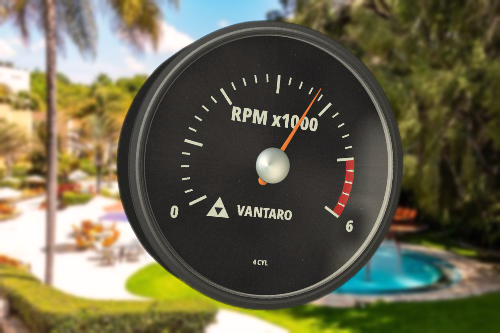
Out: value=3700 unit=rpm
